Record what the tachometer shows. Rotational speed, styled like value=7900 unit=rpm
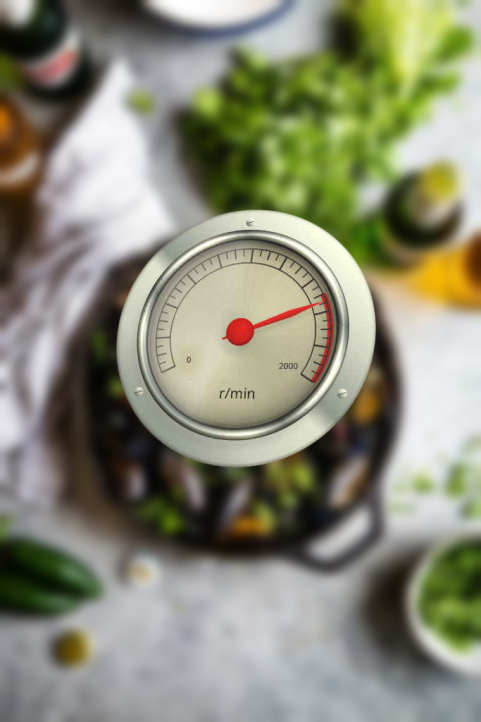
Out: value=1550 unit=rpm
